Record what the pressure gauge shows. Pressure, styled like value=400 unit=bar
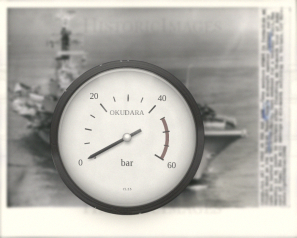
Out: value=0 unit=bar
